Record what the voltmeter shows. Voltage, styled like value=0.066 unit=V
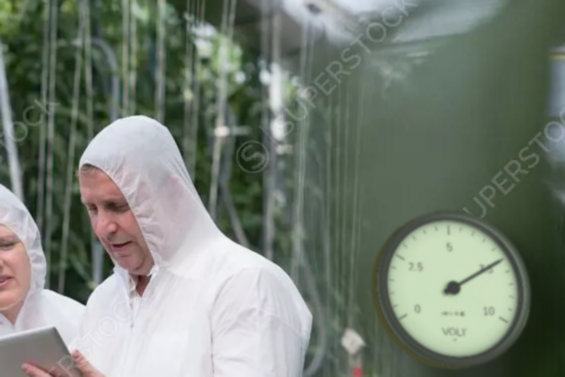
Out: value=7.5 unit=V
